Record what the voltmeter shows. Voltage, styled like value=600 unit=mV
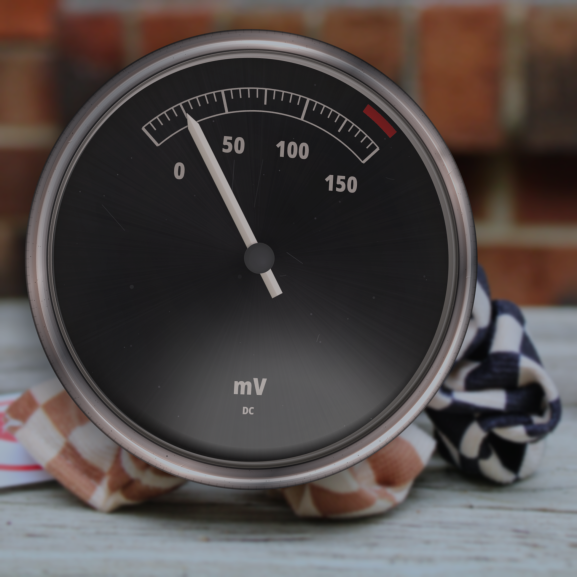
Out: value=25 unit=mV
